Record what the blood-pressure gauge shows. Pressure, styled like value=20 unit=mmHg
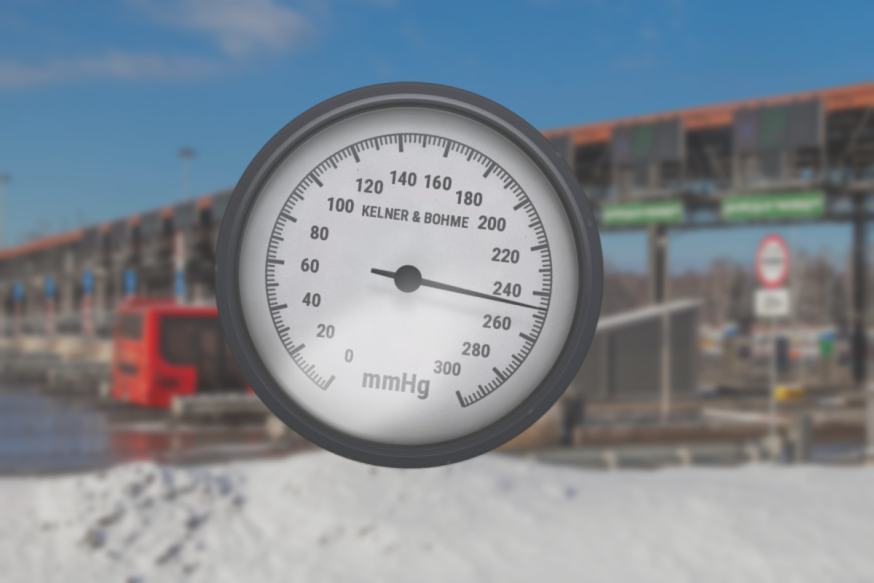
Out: value=246 unit=mmHg
